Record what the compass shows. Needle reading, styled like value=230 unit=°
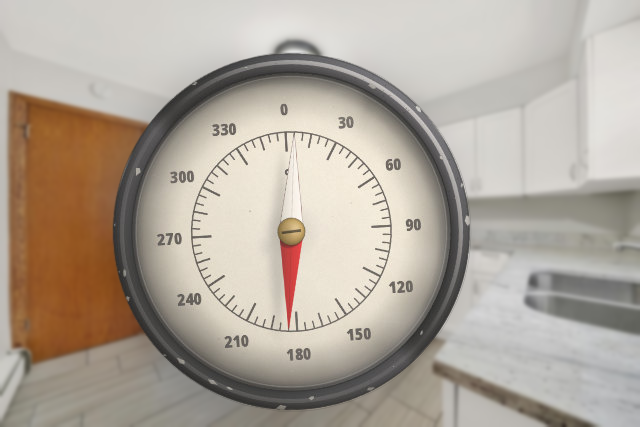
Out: value=185 unit=°
